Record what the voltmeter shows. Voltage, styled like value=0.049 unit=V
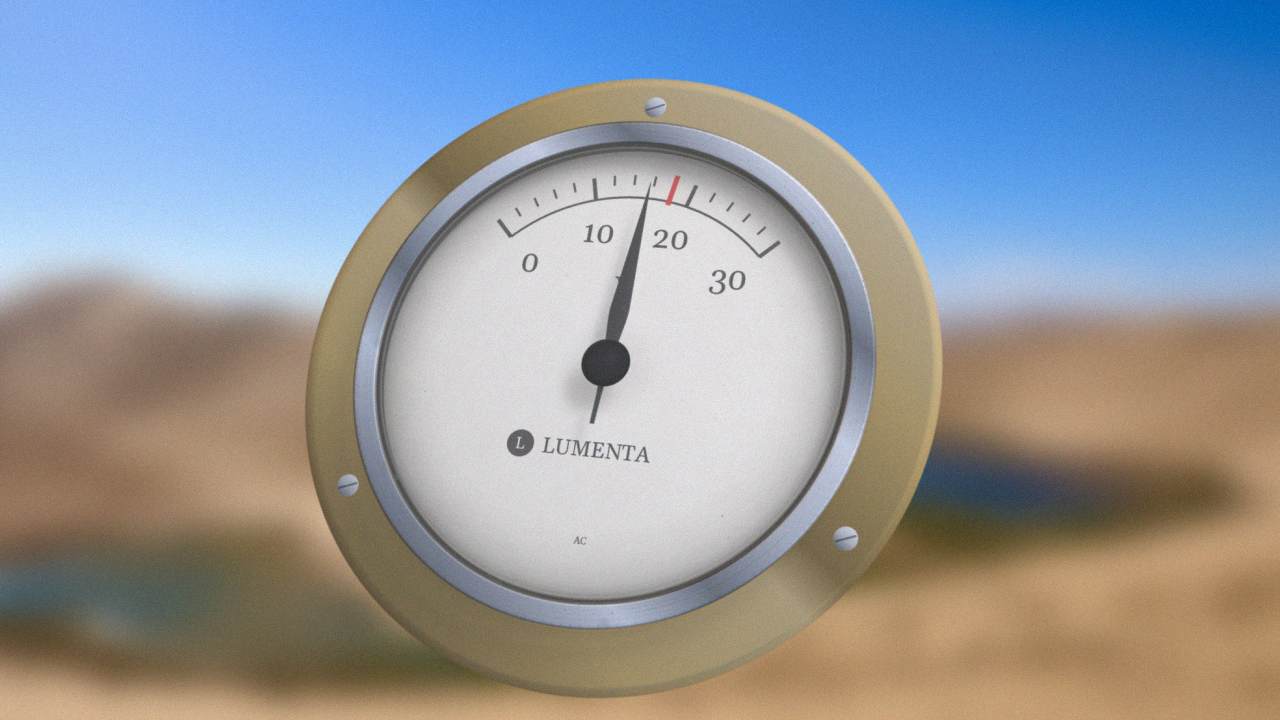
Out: value=16 unit=V
